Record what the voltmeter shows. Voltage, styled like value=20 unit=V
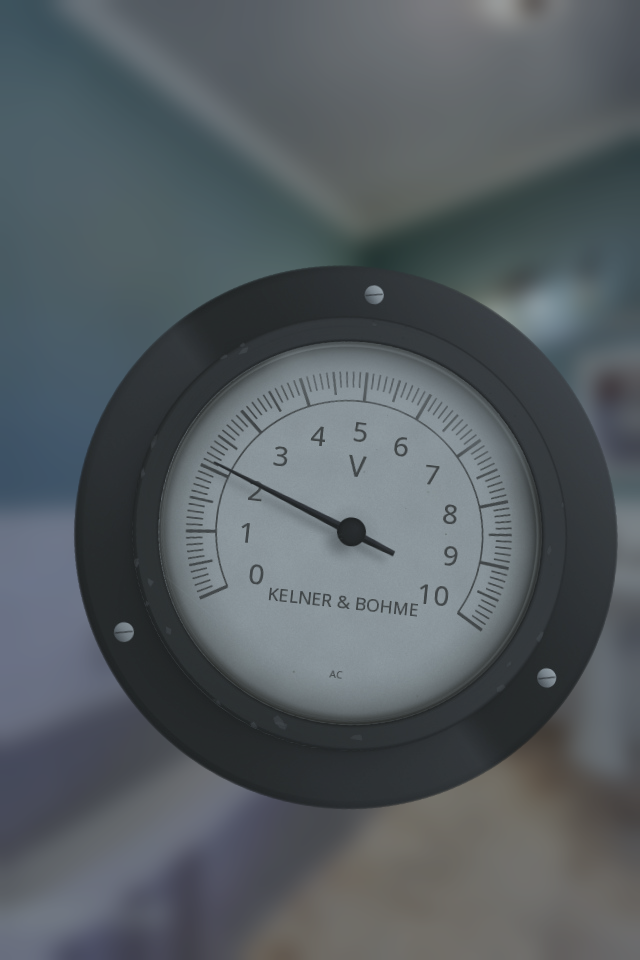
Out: value=2.1 unit=V
